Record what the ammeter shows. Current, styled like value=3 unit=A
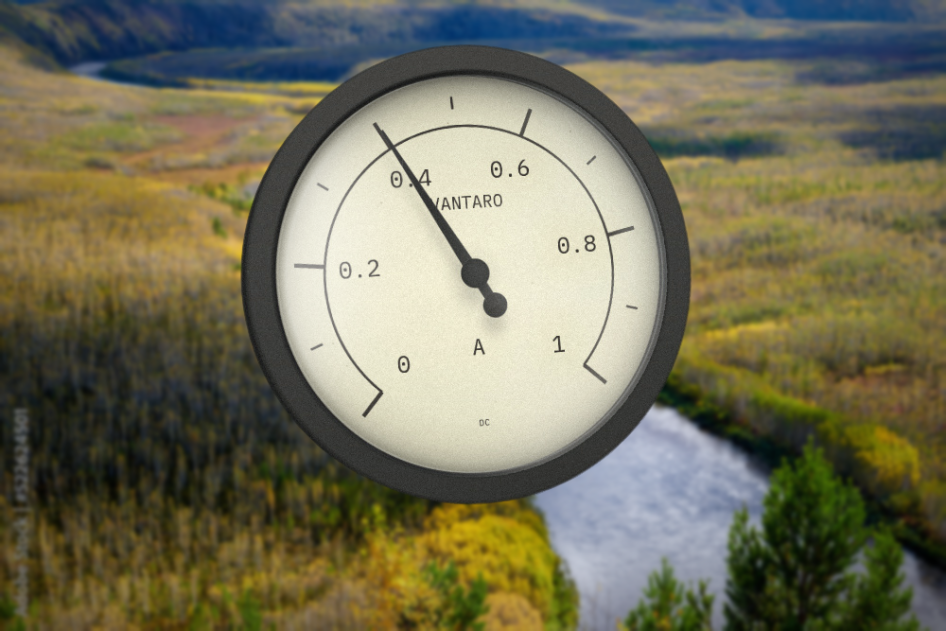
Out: value=0.4 unit=A
